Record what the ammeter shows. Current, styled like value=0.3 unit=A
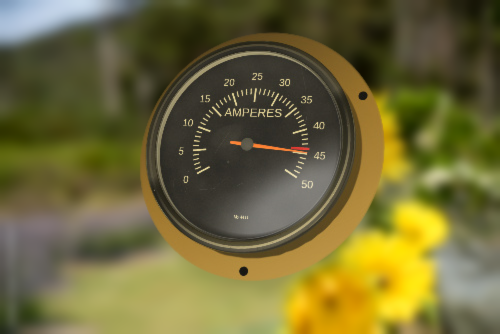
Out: value=45 unit=A
